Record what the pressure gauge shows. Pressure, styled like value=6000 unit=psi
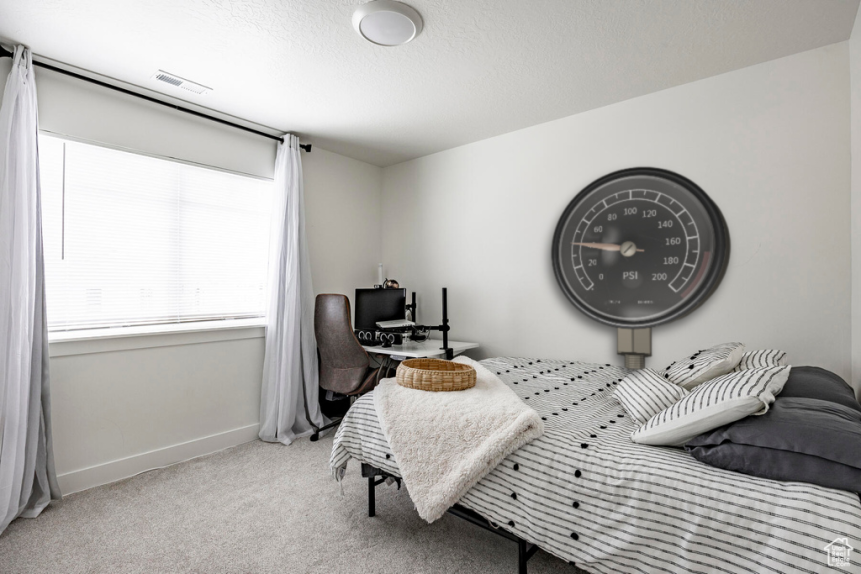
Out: value=40 unit=psi
